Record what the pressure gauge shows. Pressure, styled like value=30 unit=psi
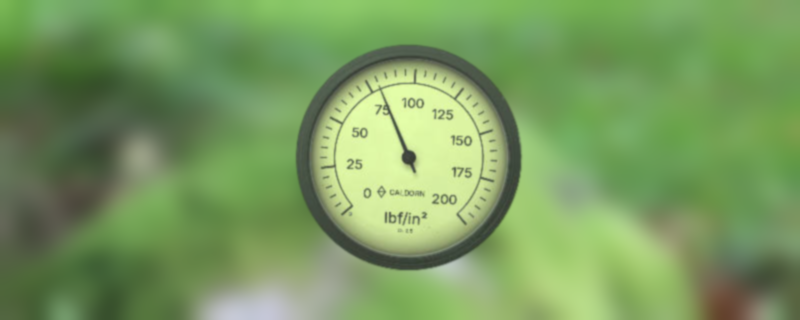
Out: value=80 unit=psi
